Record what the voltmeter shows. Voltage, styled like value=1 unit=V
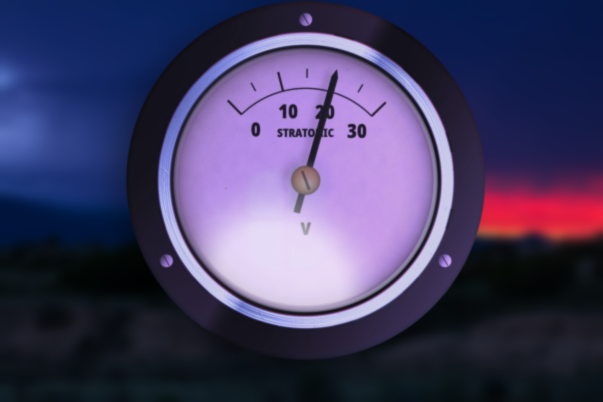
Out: value=20 unit=V
